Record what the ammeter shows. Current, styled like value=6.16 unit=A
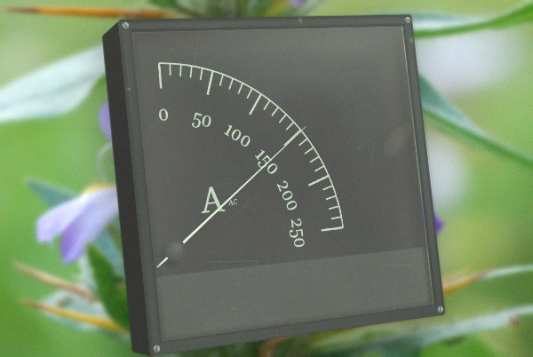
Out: value=150 unit=A
